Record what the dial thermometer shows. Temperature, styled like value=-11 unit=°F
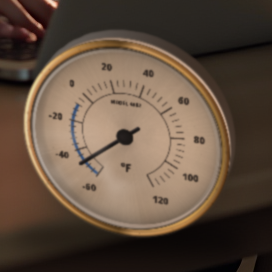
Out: value=-48 unit=°F
